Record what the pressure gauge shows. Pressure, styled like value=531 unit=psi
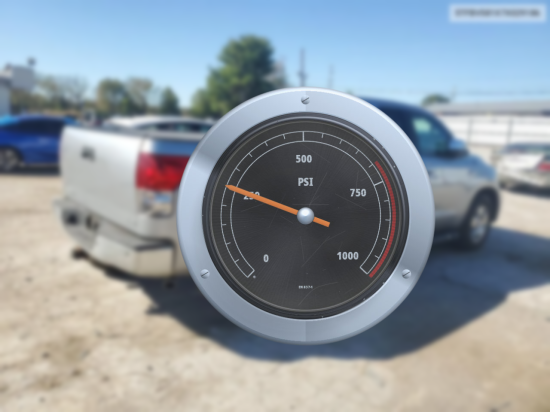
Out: value=250 unit=psi
